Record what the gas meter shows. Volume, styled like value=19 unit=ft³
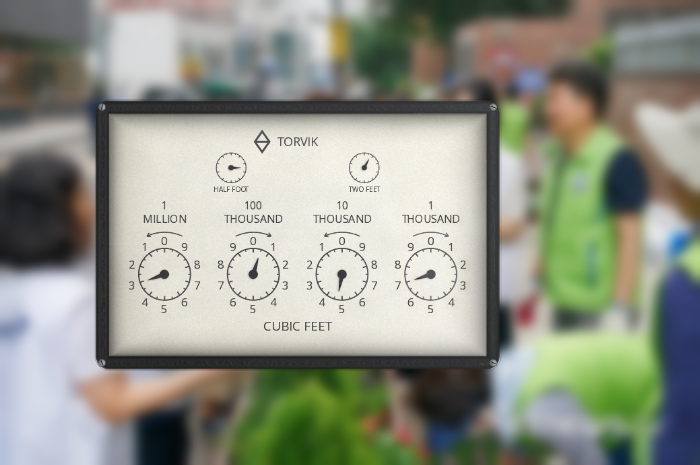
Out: value=304700 unit=ft³
